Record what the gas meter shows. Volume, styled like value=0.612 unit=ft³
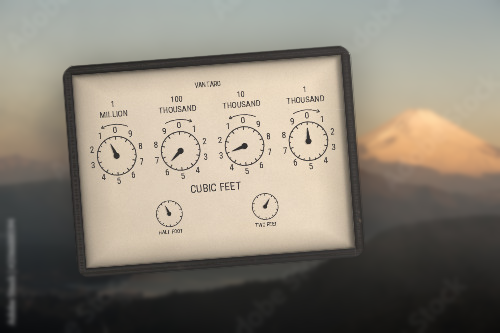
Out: value=63000 unit=ft³
